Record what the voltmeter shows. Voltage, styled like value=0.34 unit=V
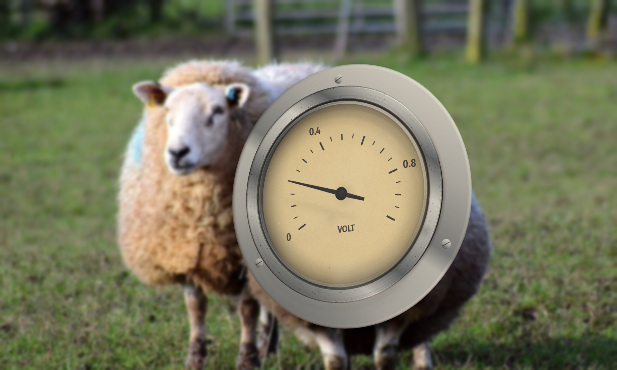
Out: value=0.2 unit=V
